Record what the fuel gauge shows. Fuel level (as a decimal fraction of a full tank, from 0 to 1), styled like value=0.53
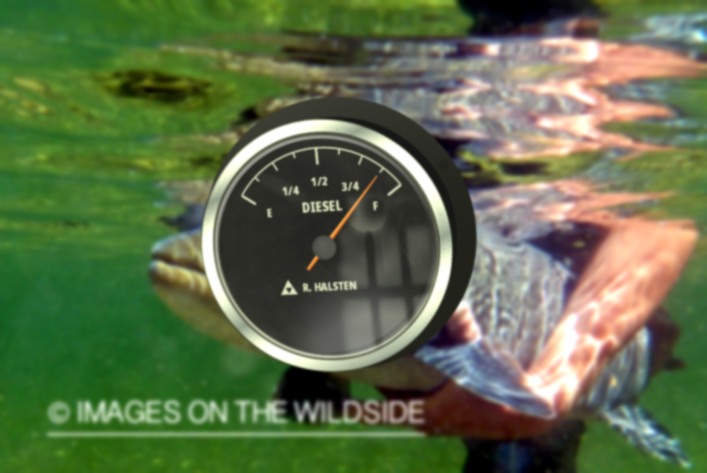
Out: value=0.875
